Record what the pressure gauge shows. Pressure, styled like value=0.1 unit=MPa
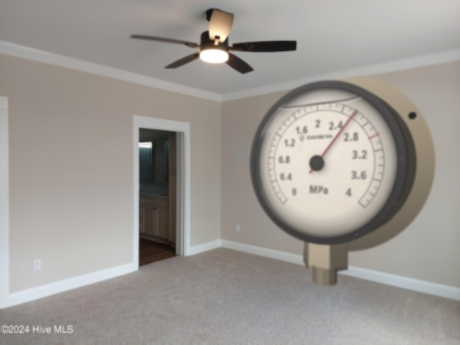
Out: value=2.6 unit=MPa
